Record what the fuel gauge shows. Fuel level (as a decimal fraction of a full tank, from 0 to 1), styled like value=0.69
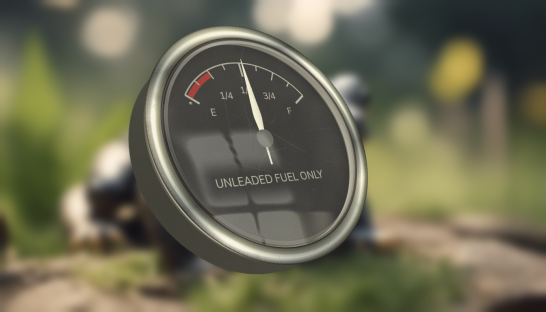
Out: value=0.5
